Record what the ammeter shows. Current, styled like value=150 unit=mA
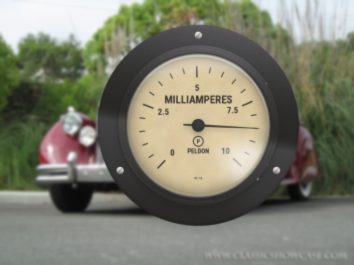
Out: value=8.5 unit=mA
